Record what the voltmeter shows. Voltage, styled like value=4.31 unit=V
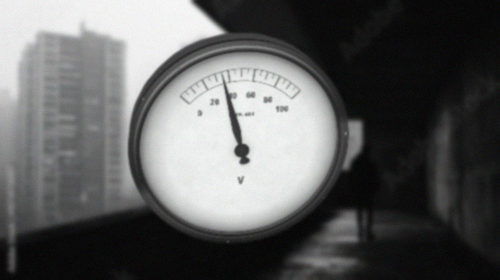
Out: value=35 unit=V
